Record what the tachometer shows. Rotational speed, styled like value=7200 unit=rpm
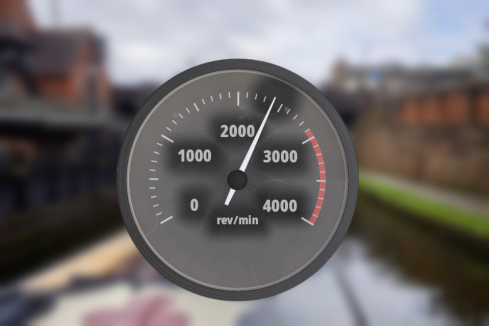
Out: value=2400 unit=rpm
